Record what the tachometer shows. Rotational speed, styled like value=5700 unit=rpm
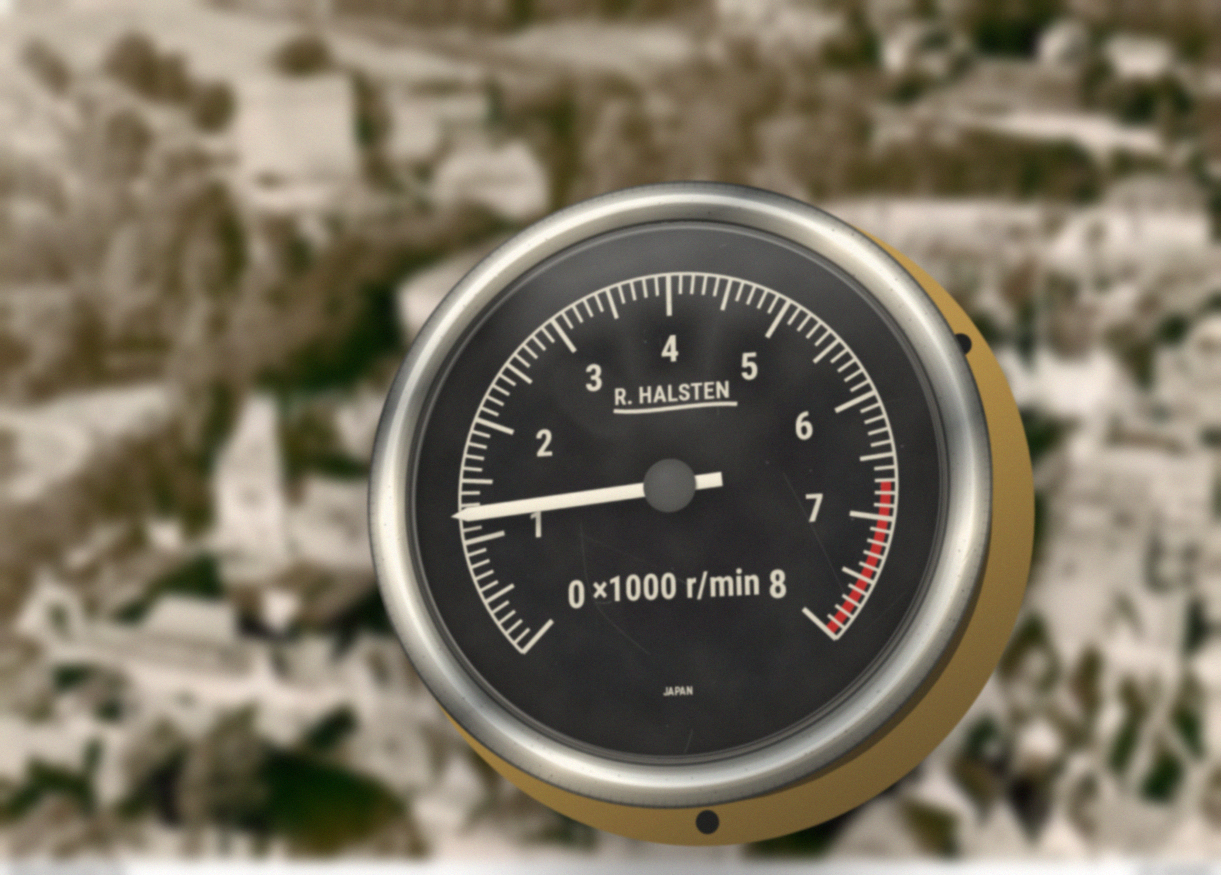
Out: value=1200 unit=rpm
